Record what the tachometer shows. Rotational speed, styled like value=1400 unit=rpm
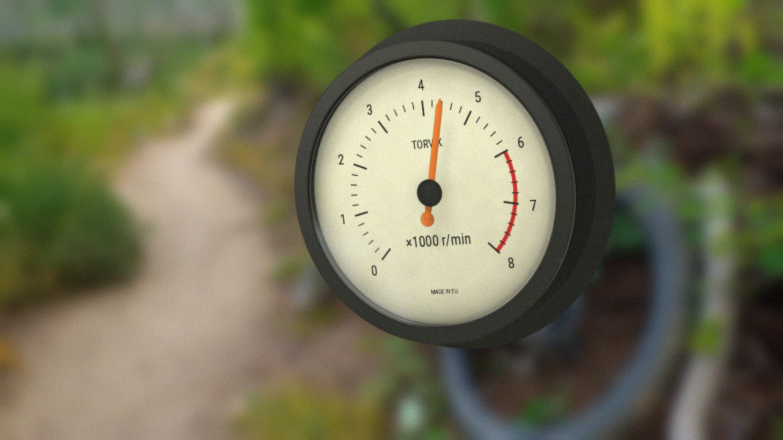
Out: value=4400 unit=rpm
